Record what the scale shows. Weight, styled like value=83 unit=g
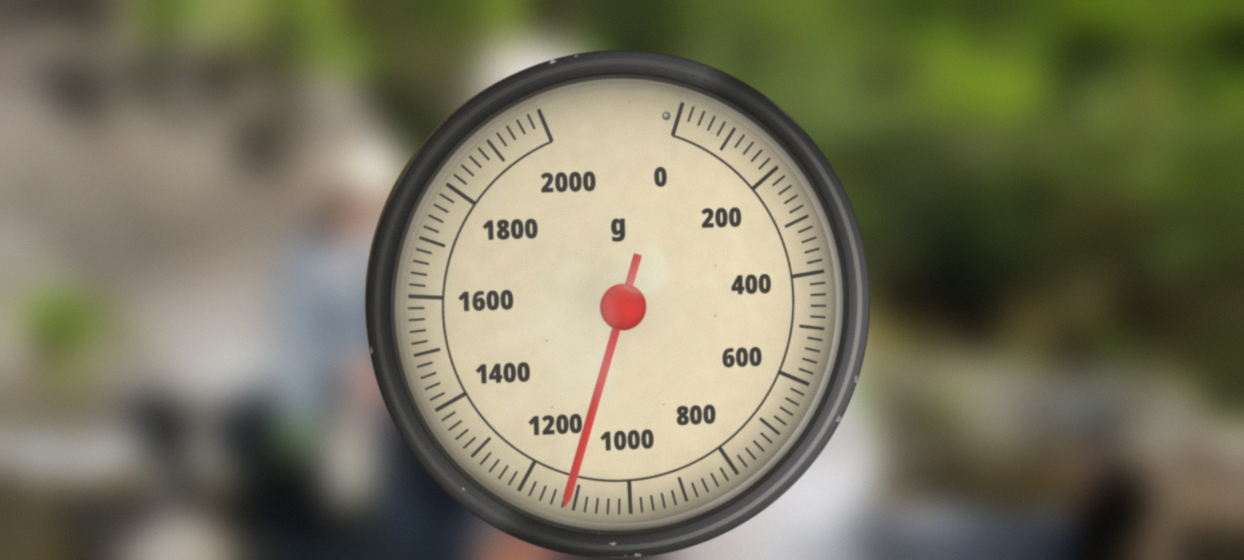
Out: value=1120 unit=g
